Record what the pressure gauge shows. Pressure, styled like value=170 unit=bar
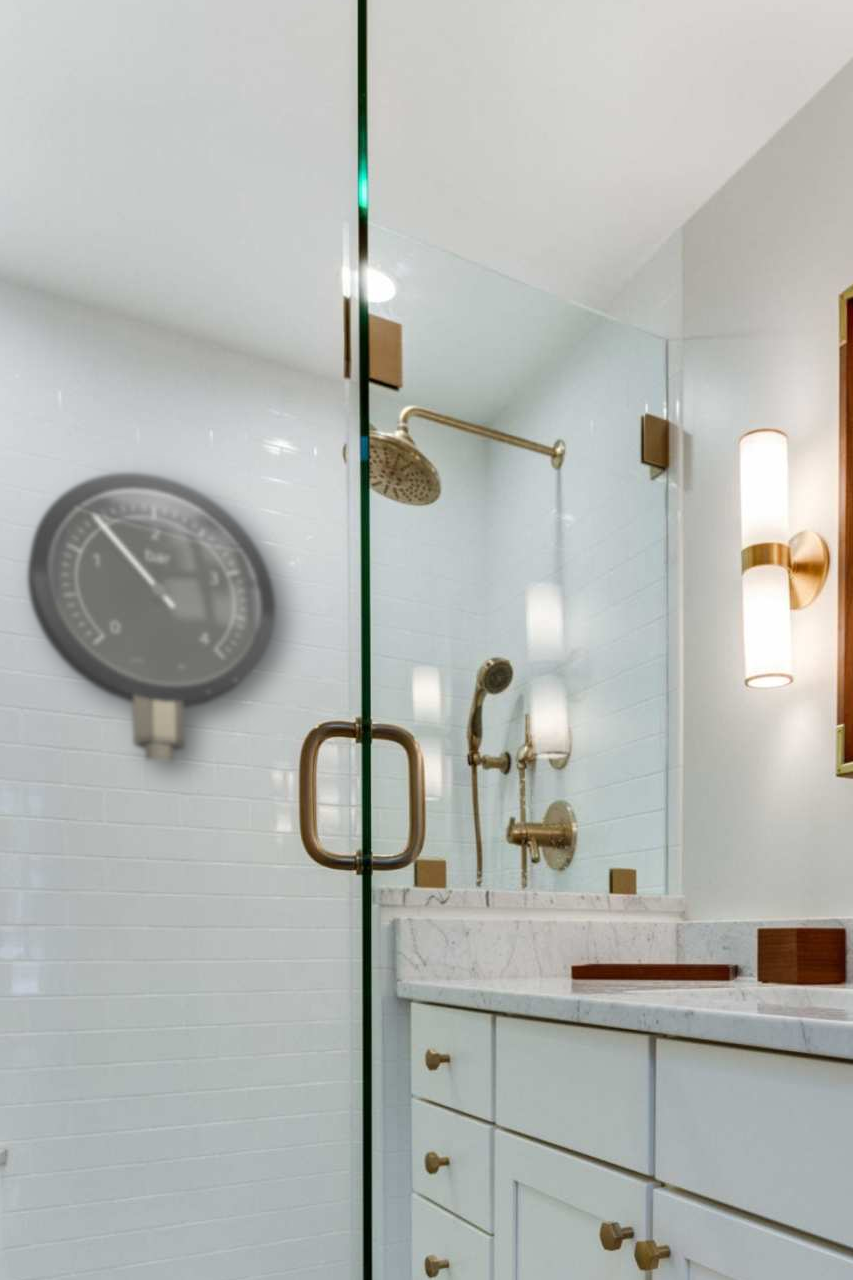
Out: value=1.4 unit=bar
